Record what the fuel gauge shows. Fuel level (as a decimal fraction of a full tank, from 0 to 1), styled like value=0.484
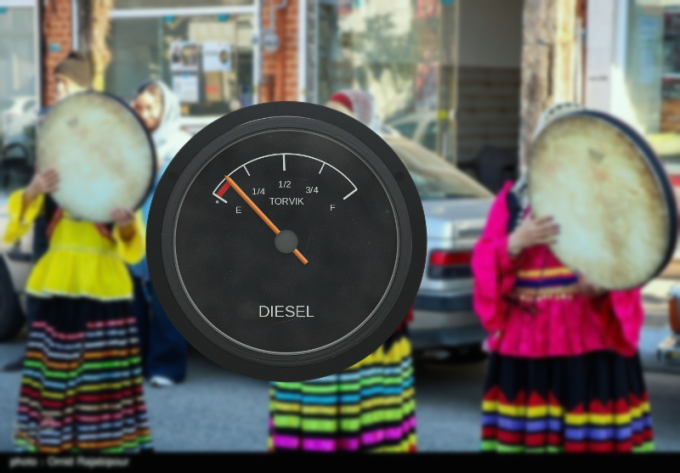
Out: value=0.125
